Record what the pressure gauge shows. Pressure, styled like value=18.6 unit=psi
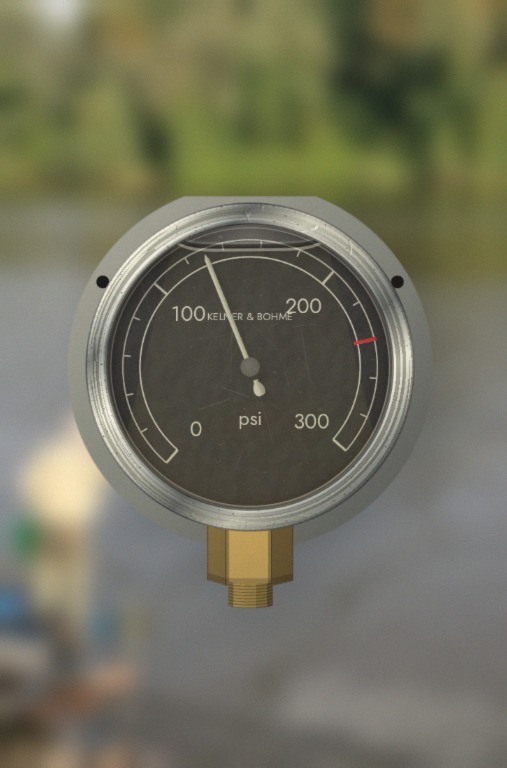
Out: value=130 unit=psi
